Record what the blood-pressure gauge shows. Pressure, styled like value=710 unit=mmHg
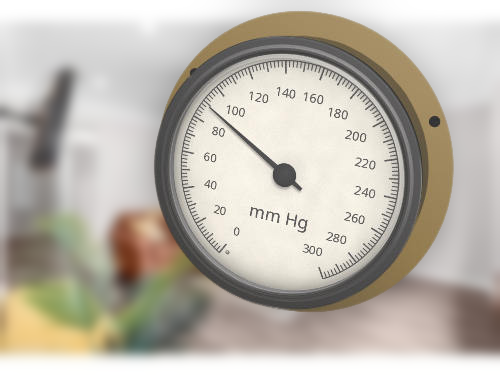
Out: value=90 unit=mmHg
